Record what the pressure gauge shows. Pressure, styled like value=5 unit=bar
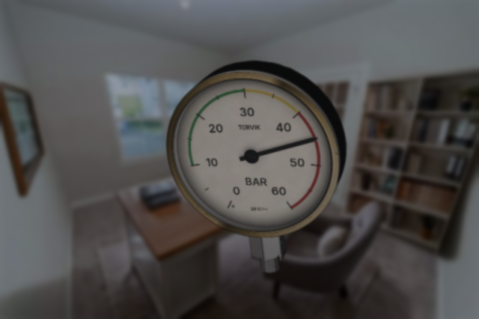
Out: value=45 unit=bar
